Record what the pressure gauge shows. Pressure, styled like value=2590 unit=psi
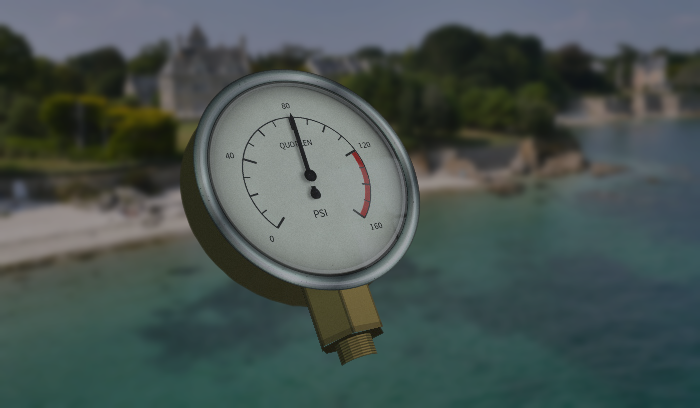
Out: value=80 unit=psi
